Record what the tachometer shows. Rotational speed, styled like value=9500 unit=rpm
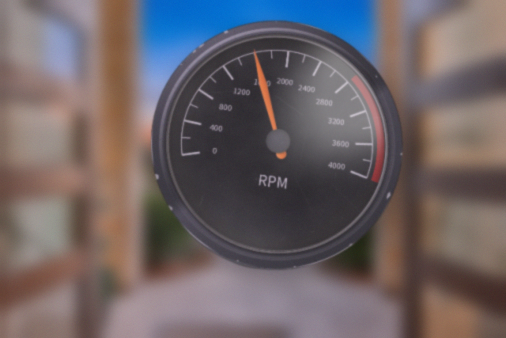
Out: value=1600 unit=rpm
